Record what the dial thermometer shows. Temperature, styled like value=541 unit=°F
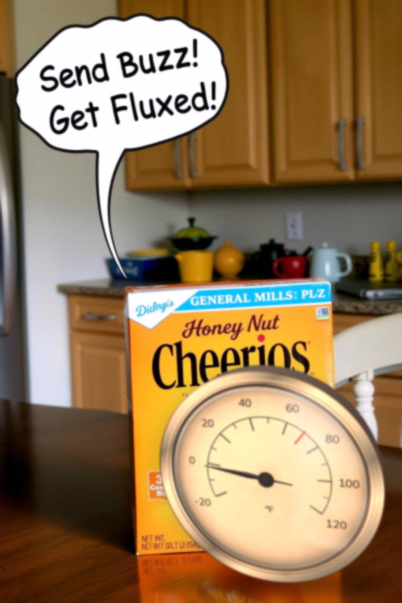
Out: value=0 unit=°F
